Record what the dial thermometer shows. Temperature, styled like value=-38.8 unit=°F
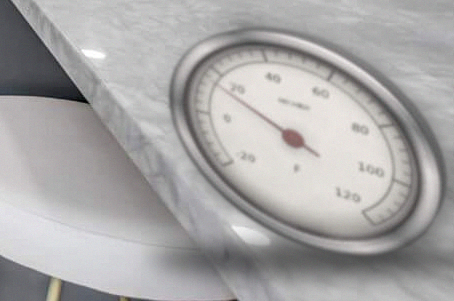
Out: value=16 unit=°F
